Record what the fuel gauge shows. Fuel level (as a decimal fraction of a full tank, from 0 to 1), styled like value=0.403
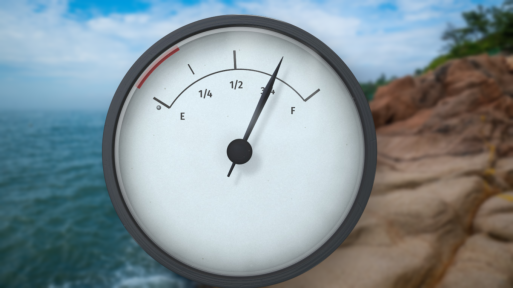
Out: value=0.75
